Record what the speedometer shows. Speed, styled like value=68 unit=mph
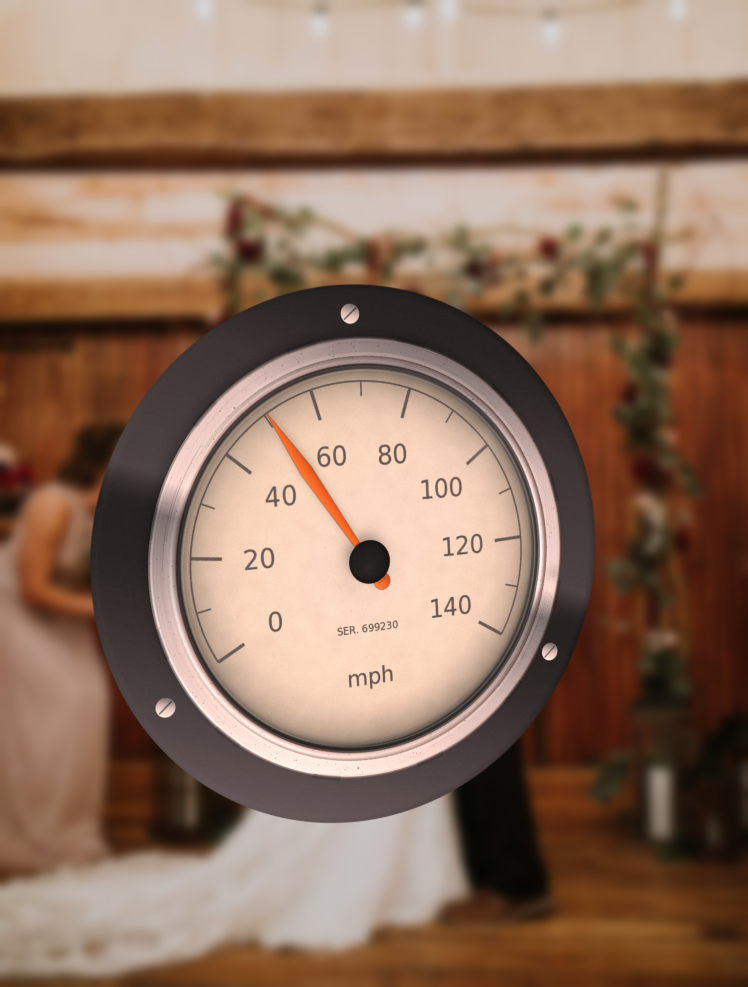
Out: value=50 unit=mph
